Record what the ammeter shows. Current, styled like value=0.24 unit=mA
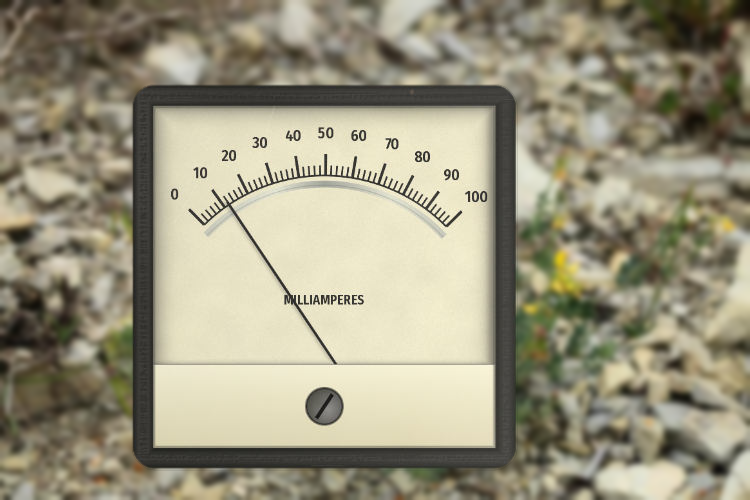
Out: value=12 unit=mA
